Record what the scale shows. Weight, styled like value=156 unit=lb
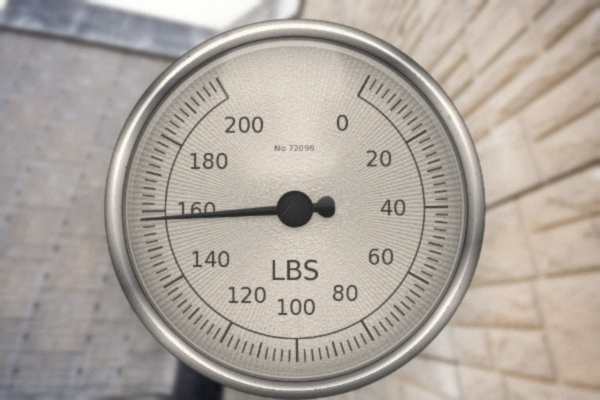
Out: value=158 unit=lb
